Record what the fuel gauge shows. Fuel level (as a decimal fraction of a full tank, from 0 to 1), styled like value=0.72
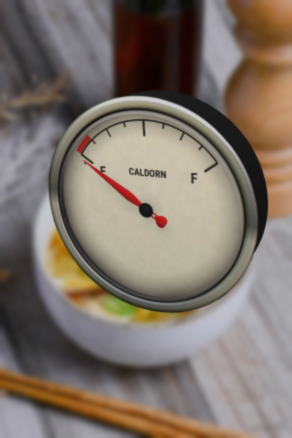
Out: value=0
